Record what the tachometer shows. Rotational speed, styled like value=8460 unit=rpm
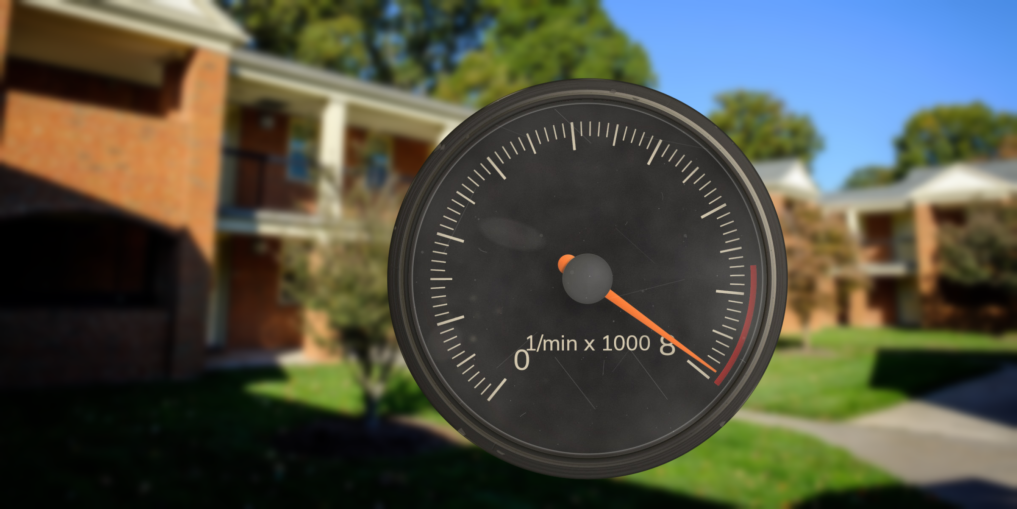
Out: value=7900 unit=rpm
